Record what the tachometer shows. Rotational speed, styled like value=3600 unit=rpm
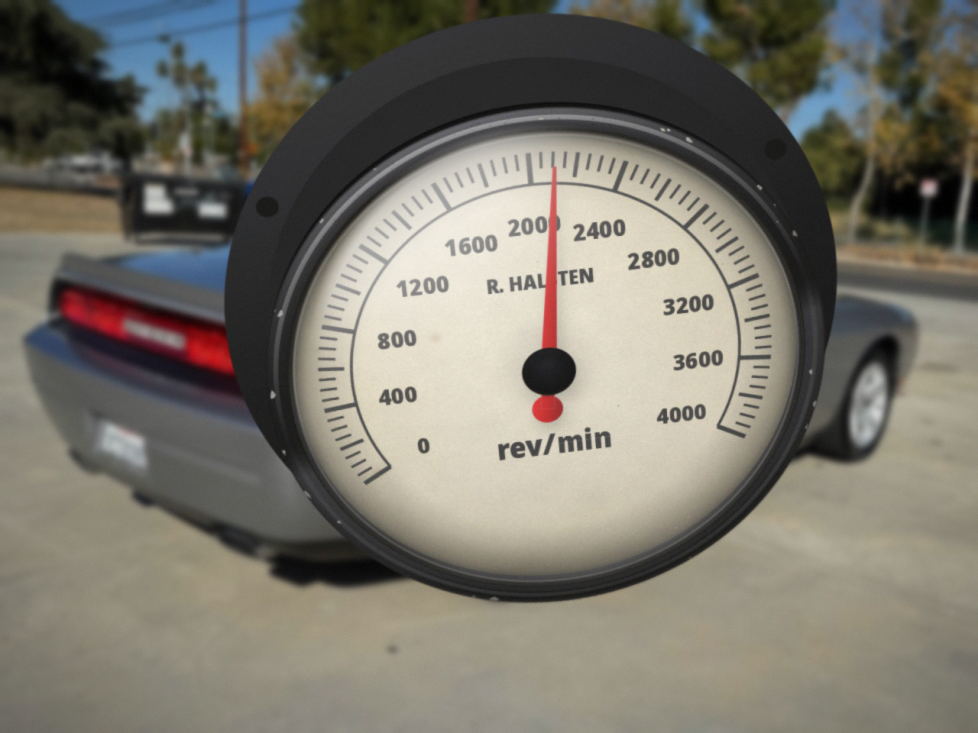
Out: value=2100 unit=rpm
